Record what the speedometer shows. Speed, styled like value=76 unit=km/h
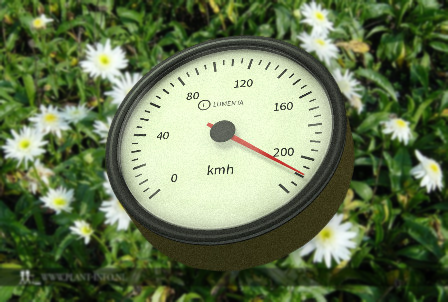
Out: value=210 unit=km/h
